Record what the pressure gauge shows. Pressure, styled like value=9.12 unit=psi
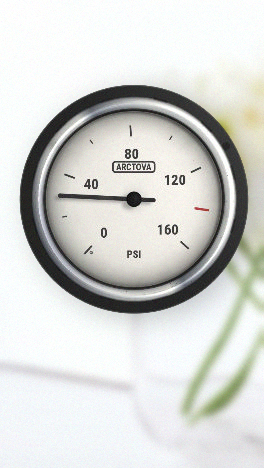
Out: value=30 unit=psi
